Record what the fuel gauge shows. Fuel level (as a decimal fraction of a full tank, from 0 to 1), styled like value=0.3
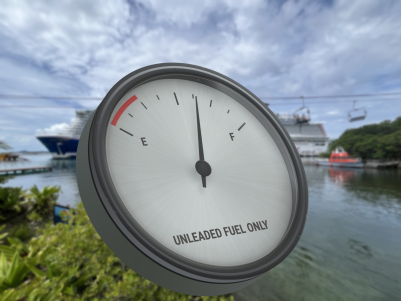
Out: value=0.625
